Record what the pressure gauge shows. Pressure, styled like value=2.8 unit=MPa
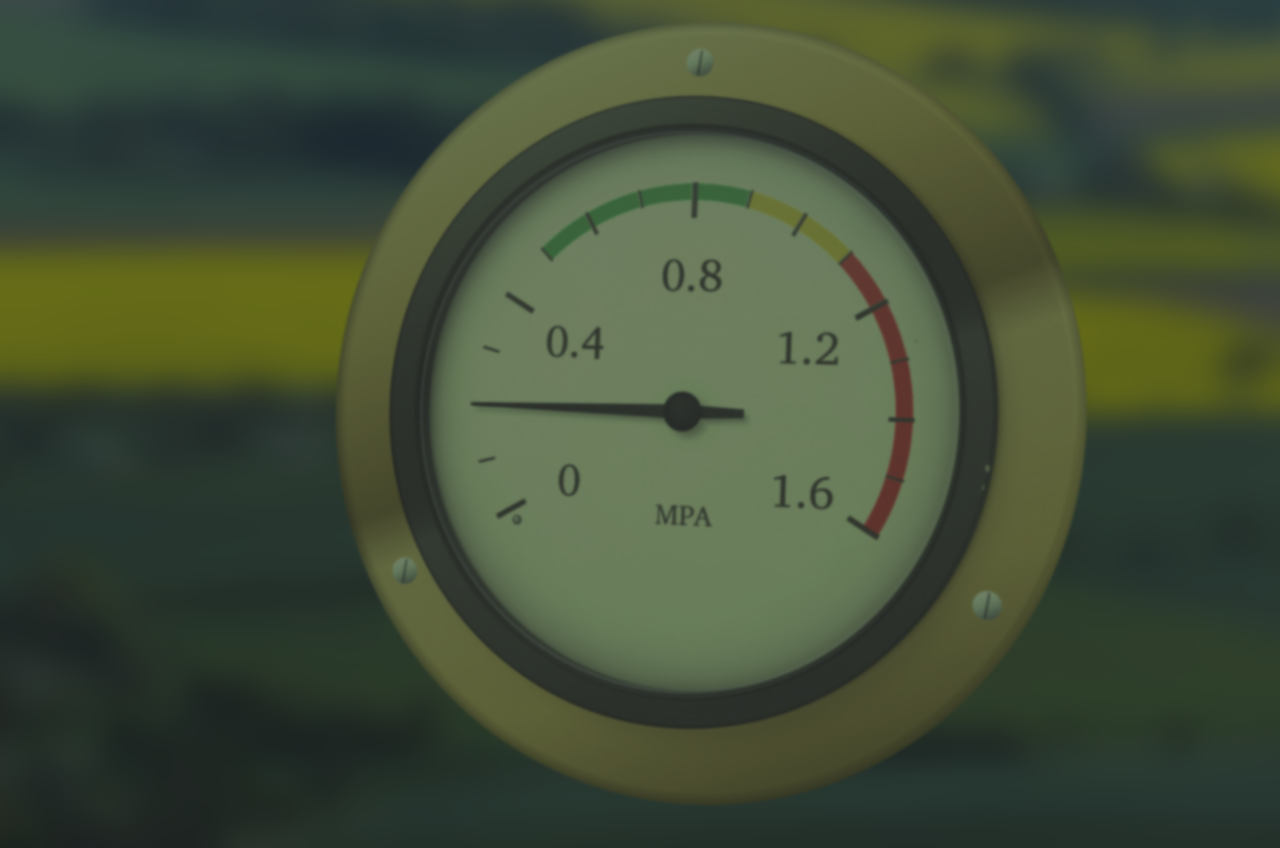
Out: value=0.2 unit=MPa
